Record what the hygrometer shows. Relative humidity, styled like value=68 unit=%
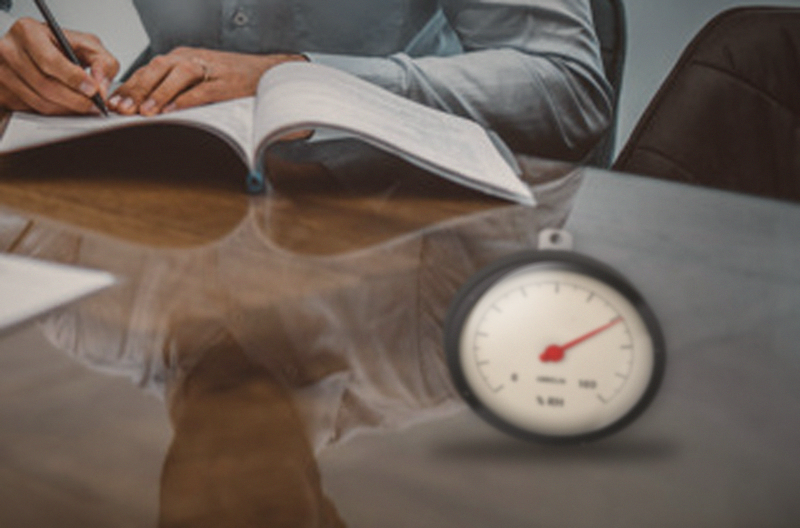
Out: value=70 unit=%
